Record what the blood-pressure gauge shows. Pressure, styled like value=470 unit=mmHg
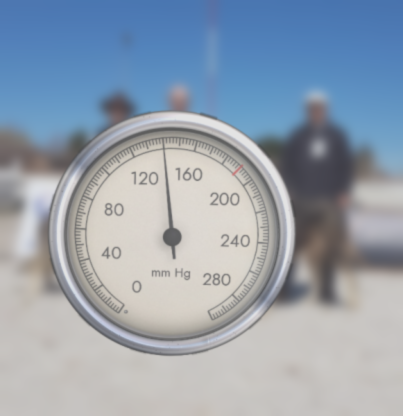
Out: value=140 unit=mmHg
